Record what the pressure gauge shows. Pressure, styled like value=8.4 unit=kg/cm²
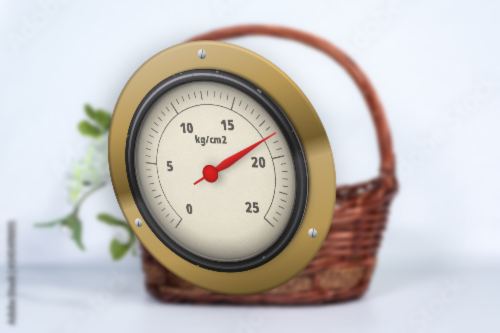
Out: value=18.5 unit=kg/cm²
